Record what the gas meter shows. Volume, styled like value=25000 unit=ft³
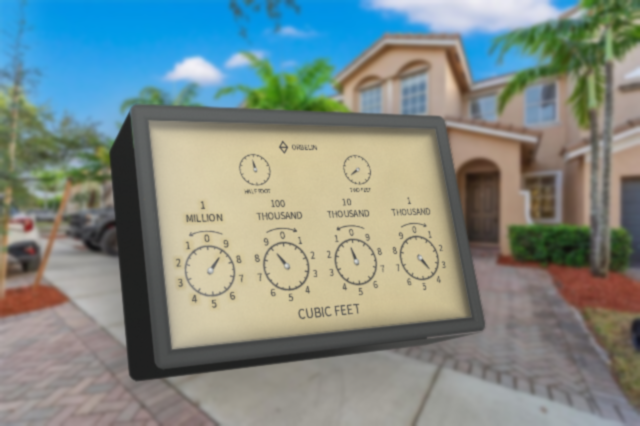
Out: value=890400 unit=ft³
